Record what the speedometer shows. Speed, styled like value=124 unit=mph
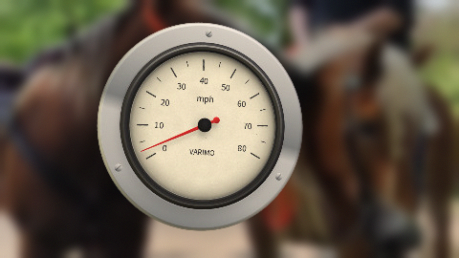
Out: value=2.5 unit=mph
